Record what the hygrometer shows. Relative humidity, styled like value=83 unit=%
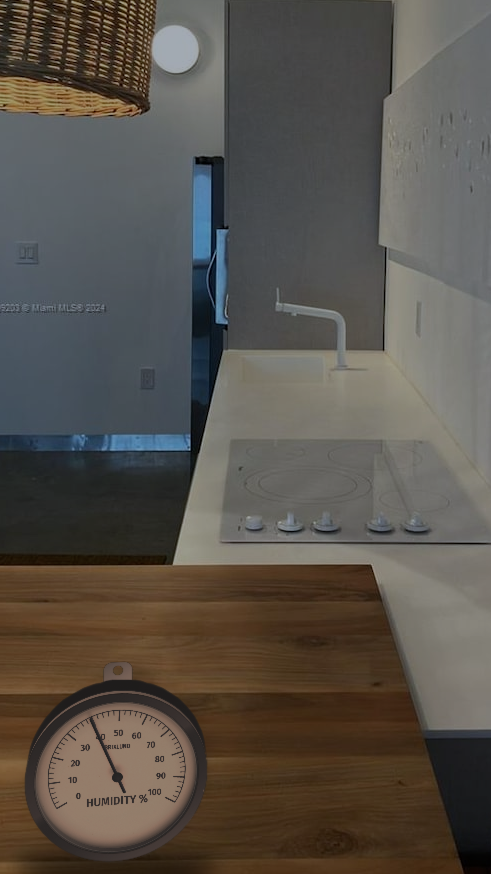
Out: value=40 unit=%
